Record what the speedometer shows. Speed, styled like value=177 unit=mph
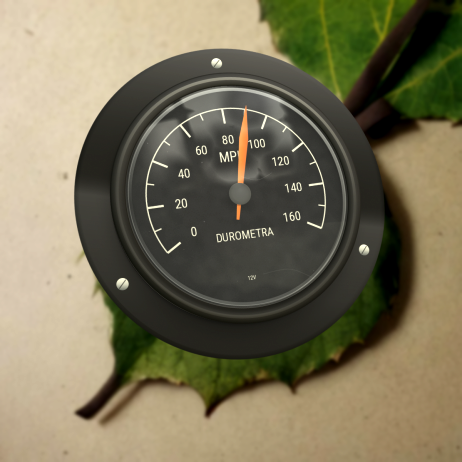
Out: value=90 unit=mph
